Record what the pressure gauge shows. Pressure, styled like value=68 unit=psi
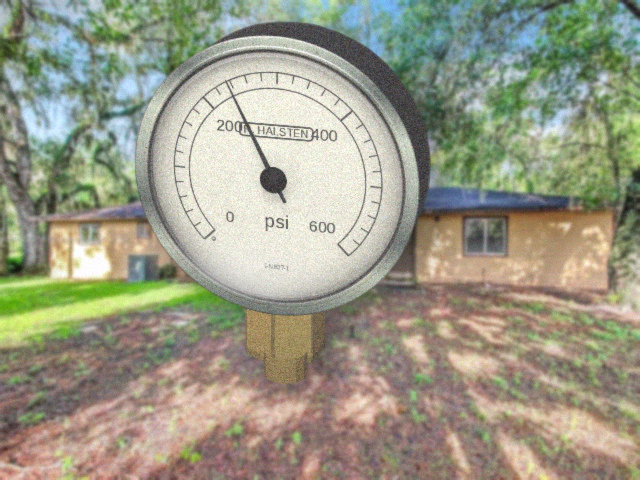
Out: value=240 unit=psi
